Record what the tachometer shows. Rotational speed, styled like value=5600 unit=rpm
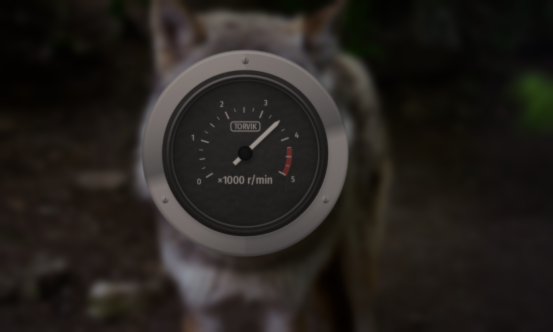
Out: value=3500 unit=rpm
